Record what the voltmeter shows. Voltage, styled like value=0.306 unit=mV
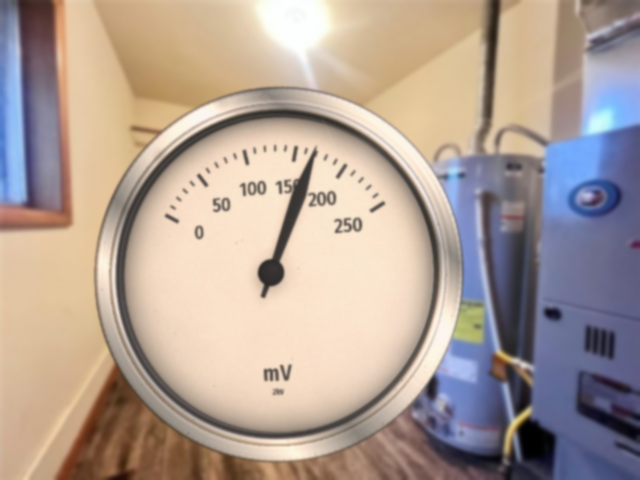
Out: value=170 unit=mV
